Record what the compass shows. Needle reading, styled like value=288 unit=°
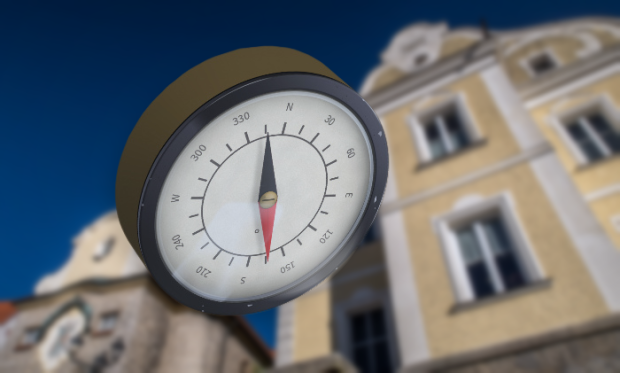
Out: value=165 unit=°
